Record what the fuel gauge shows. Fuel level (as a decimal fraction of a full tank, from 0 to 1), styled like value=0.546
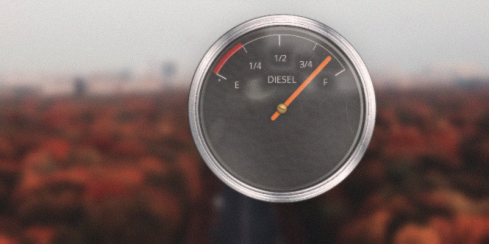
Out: value=0.875
